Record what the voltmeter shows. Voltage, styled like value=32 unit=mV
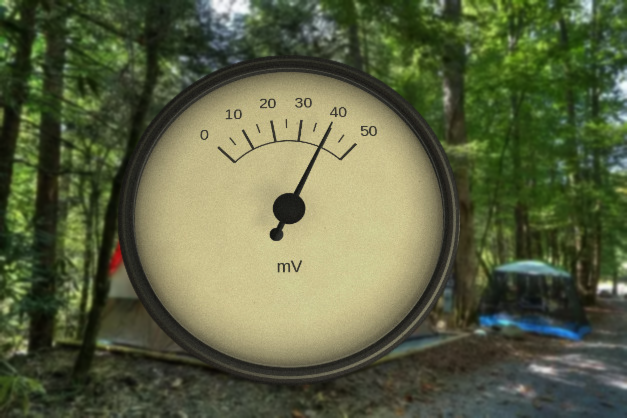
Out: value=40 unit=mV
